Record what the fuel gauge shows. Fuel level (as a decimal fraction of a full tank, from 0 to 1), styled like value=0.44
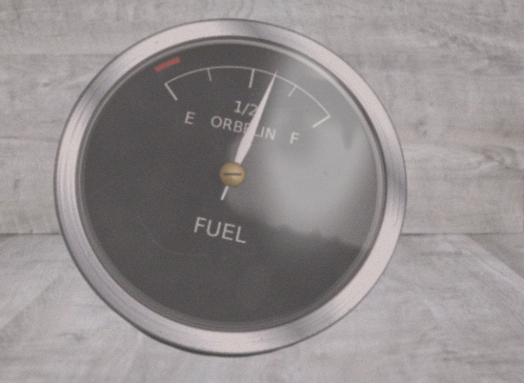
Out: value=0.625
